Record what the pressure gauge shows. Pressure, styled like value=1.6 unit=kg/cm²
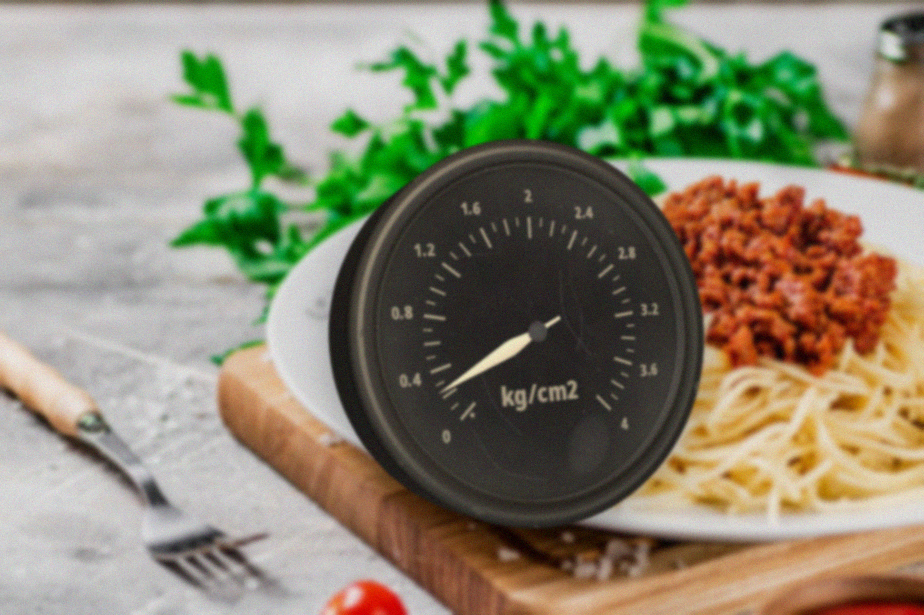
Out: value=0.25 unit=kg/cm²
